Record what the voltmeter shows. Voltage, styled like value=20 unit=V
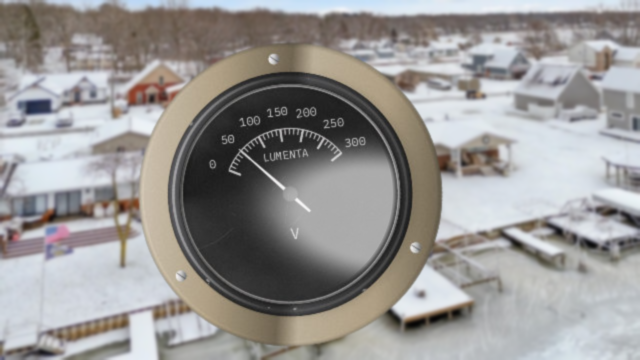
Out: value=50 unit=V
